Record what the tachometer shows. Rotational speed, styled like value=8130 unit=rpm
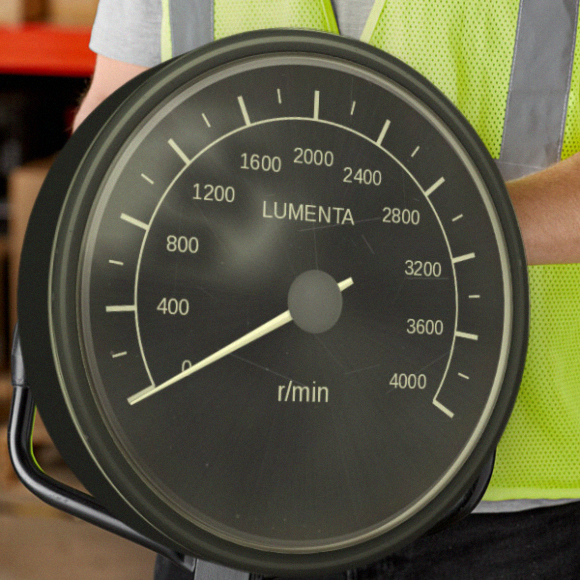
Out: value=0 unit=rpm
